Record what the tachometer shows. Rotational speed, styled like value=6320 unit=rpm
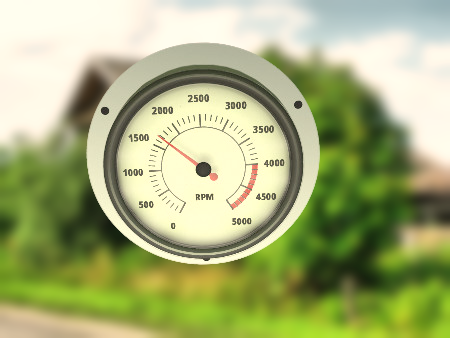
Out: value=1700 unit=rpm
